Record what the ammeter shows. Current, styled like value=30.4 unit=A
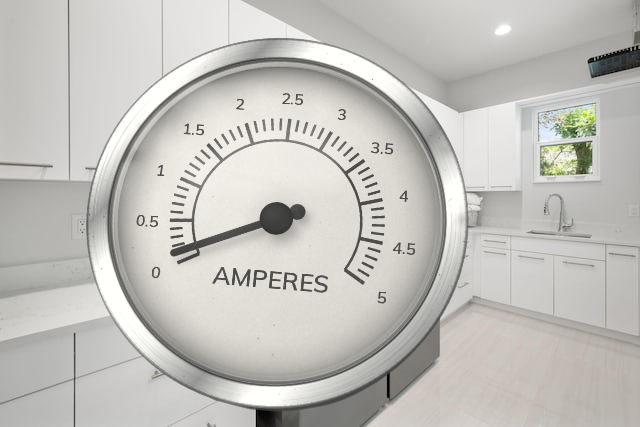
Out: value=0.1 unit=A
